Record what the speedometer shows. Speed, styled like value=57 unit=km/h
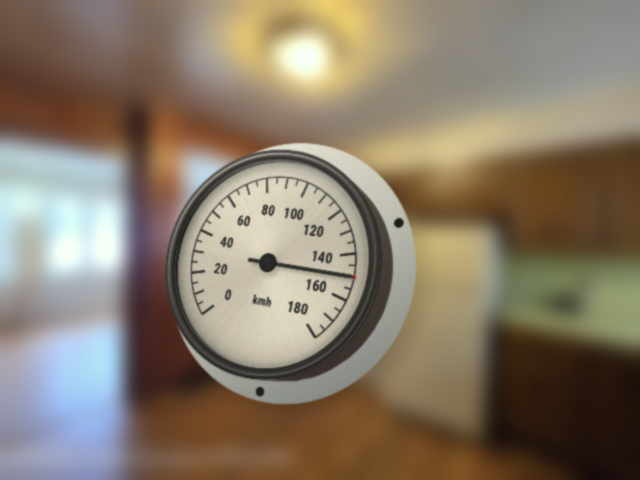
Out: value=150 unit=km/h
